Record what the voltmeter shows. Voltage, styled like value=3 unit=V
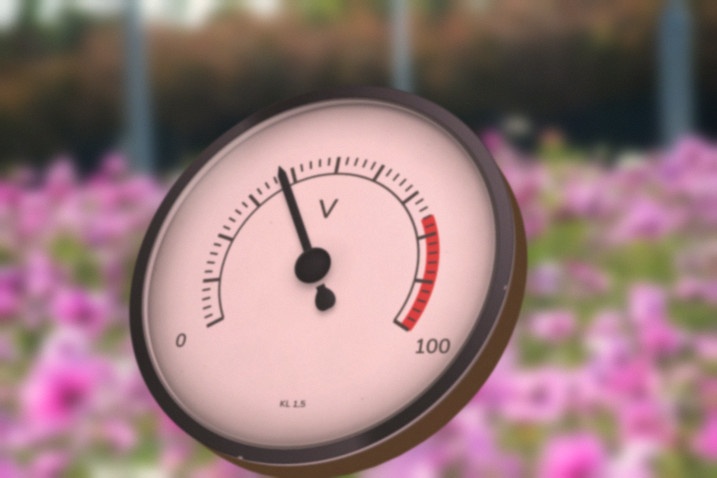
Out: value=38 unit=V
